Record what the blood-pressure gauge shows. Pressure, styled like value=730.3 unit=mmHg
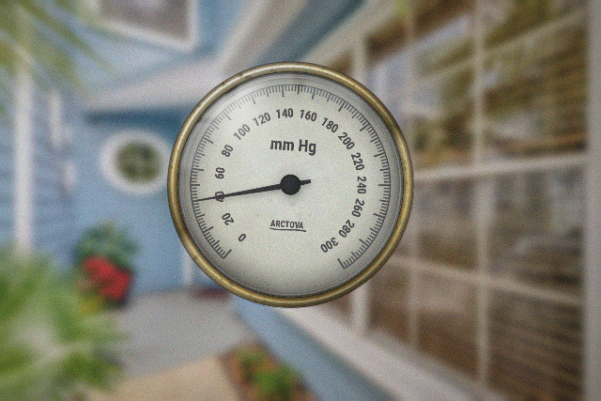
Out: value=40 unit=mmHg
